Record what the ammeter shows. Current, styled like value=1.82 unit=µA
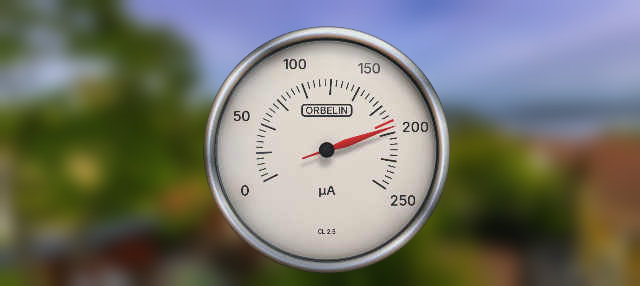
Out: value=195 unit=µA
